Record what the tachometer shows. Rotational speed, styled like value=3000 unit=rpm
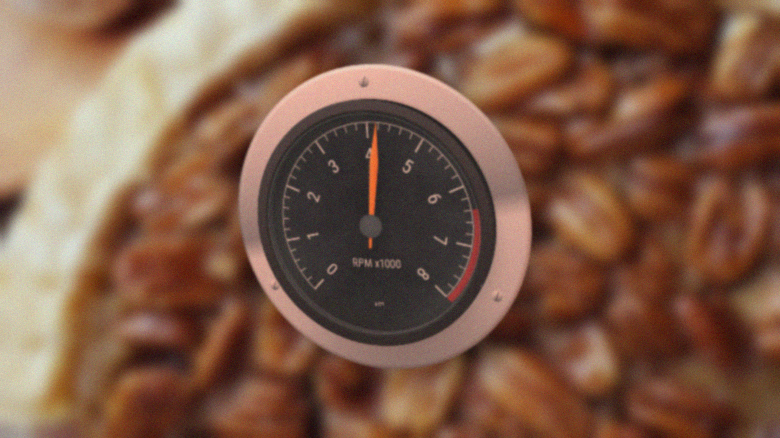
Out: value=4200 unit=rpm
